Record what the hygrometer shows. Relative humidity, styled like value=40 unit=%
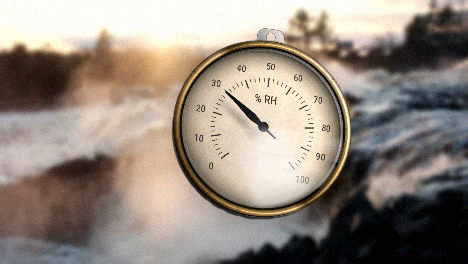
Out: value=30 unit=%
